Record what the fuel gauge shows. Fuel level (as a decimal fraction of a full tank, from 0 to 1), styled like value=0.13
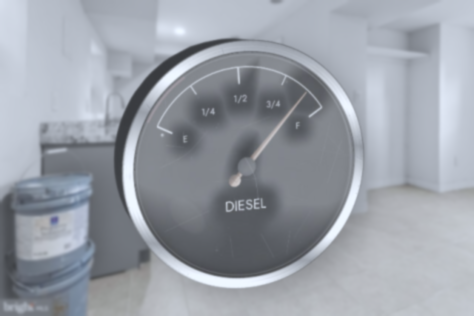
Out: value=0.875
